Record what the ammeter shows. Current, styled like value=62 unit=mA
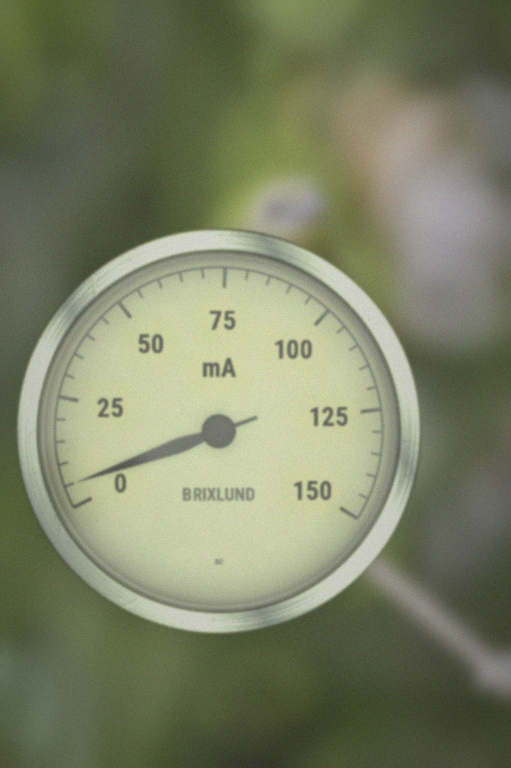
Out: value=5 unit=mA
